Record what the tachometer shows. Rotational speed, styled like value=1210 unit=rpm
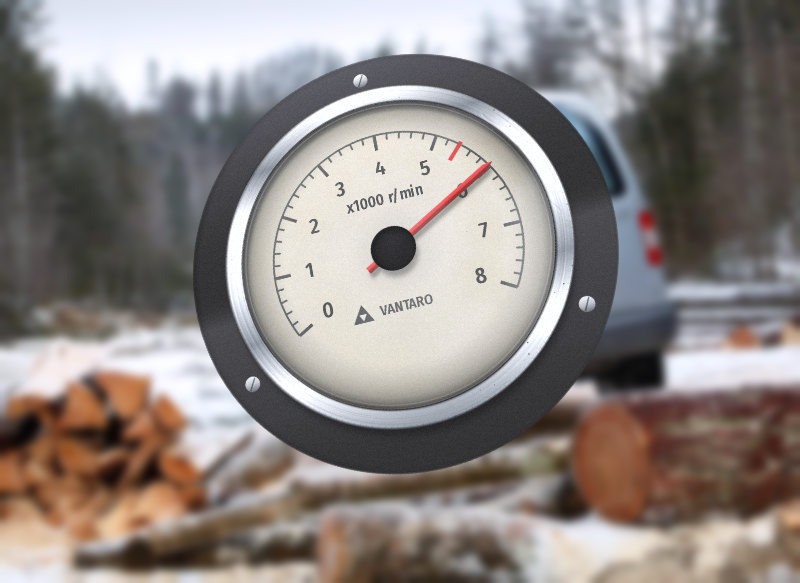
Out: value=6000 unit=rpm
